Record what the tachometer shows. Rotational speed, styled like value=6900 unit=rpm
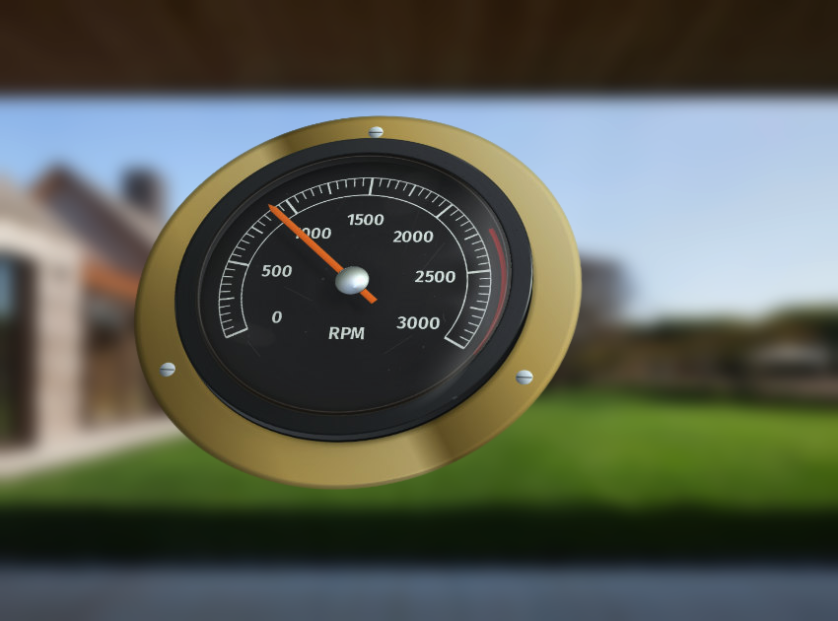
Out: value=900 unit=rpm
